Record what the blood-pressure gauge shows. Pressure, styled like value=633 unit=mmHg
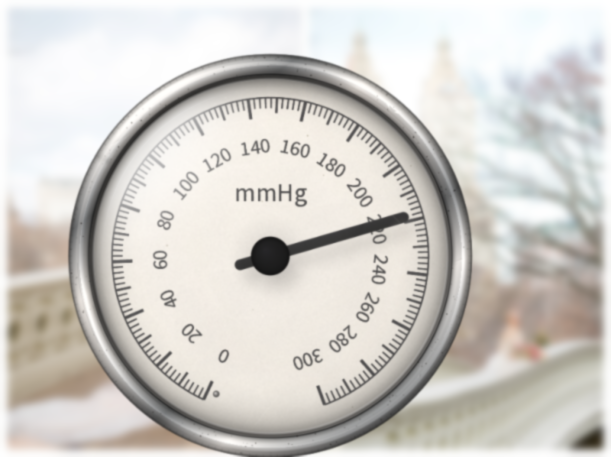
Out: value=218 unit=mmHg
